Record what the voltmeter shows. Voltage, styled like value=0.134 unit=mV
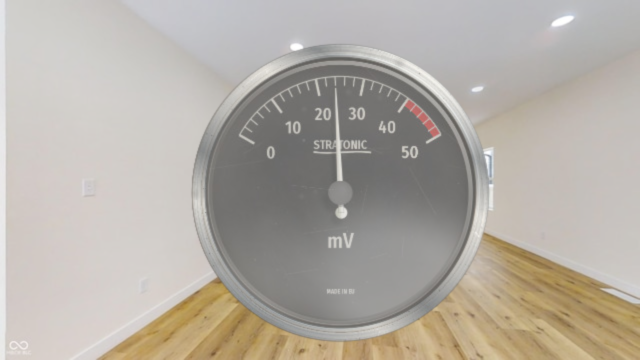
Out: value=24 unit=mV
